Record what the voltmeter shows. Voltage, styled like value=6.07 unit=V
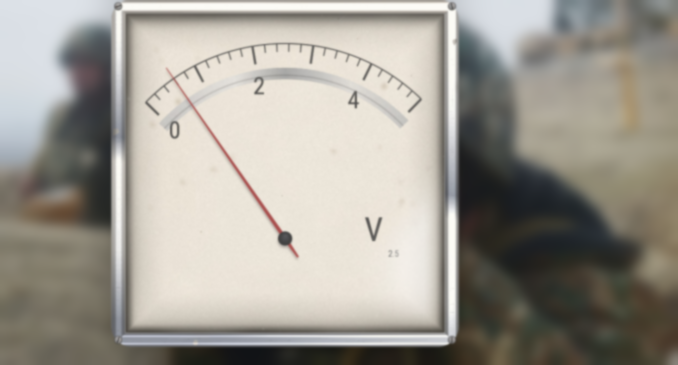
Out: value=0.6 unit=V
